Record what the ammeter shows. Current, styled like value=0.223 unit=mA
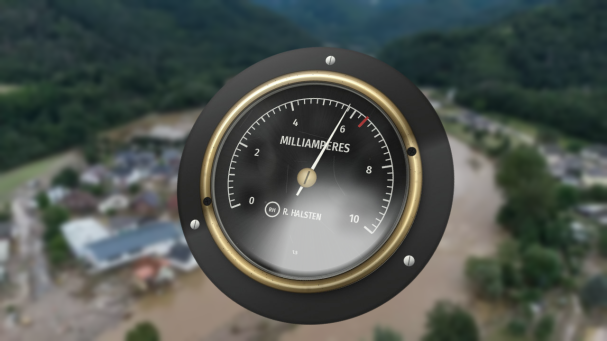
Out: value=5.8 unit=mA
